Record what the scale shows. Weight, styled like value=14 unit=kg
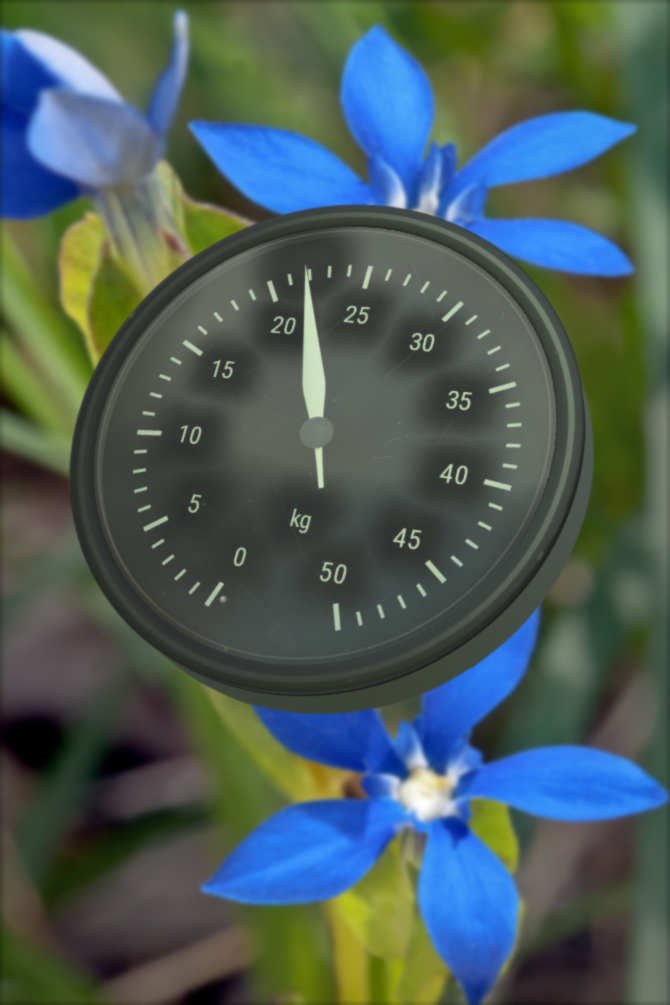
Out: value=22 unit=kg
